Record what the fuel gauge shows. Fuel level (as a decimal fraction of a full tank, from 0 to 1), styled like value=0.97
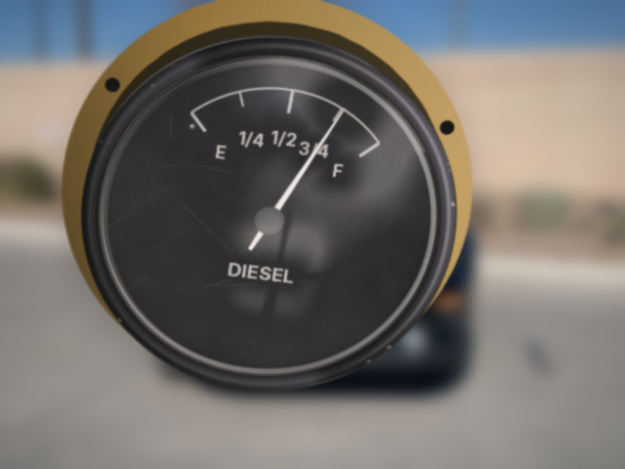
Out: value=0.75
